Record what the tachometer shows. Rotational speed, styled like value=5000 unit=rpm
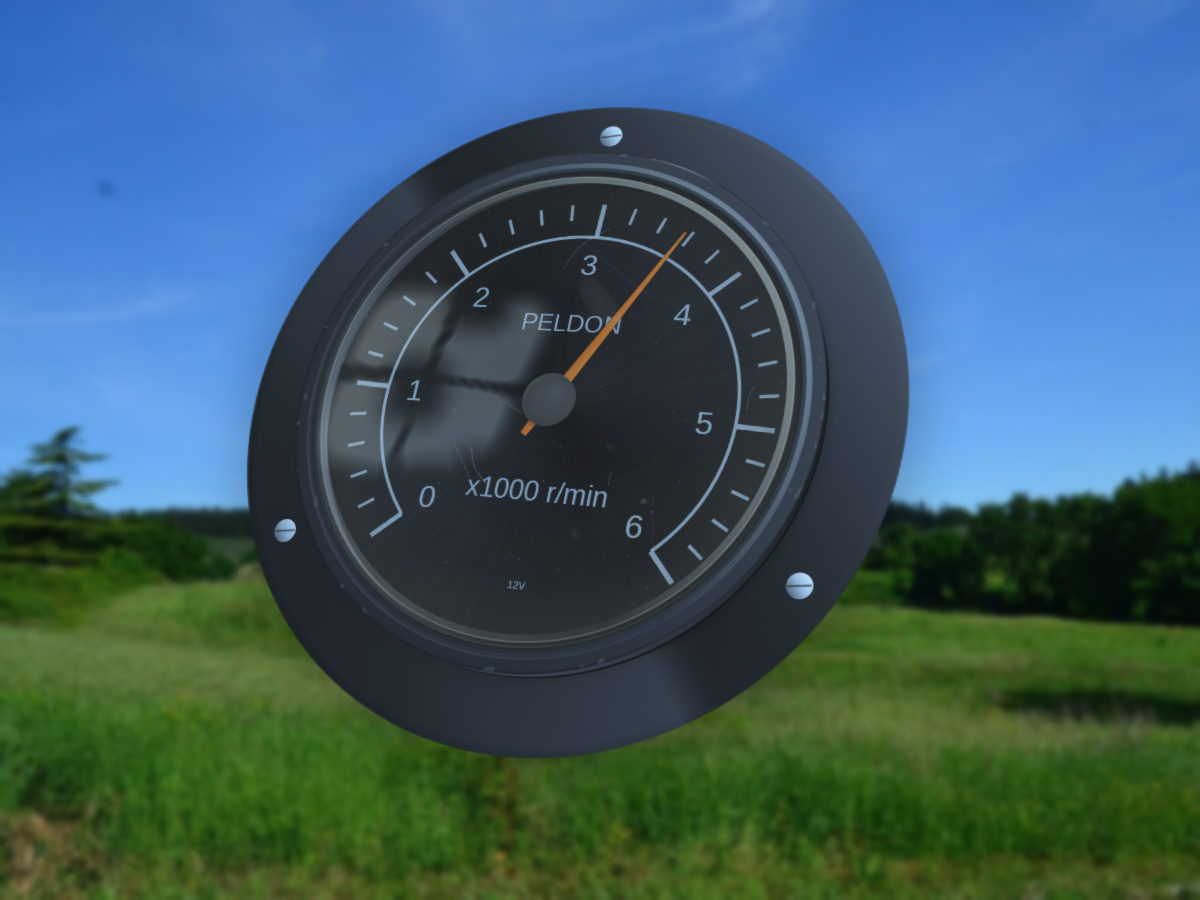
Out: value=3600 unit=rpm
